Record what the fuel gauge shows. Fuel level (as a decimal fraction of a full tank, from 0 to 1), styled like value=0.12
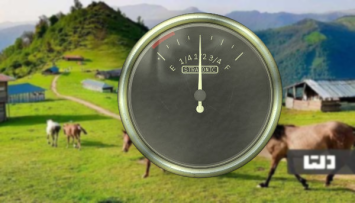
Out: value=0.5
